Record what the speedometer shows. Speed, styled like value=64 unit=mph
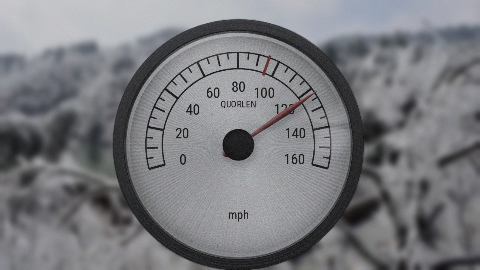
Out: value=122.5 unit=mph
